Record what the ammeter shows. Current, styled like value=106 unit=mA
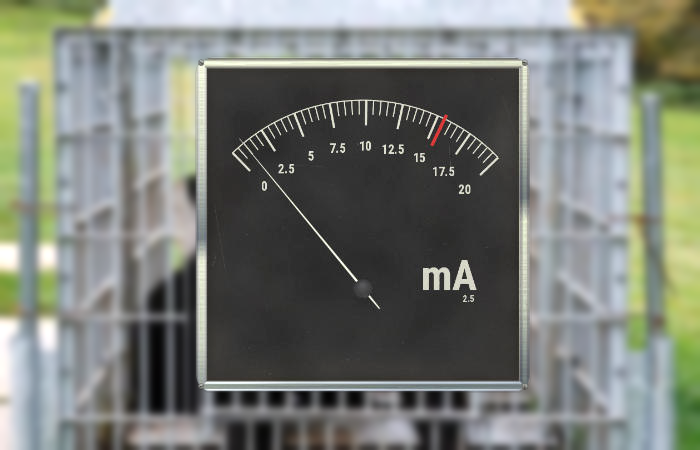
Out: value=1 unit=mA
